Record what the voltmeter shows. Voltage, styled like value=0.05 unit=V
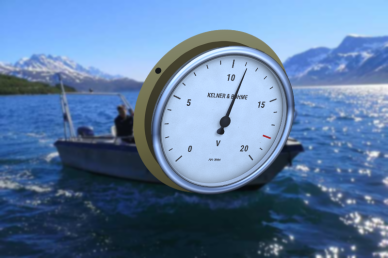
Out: value=11 unit=V
